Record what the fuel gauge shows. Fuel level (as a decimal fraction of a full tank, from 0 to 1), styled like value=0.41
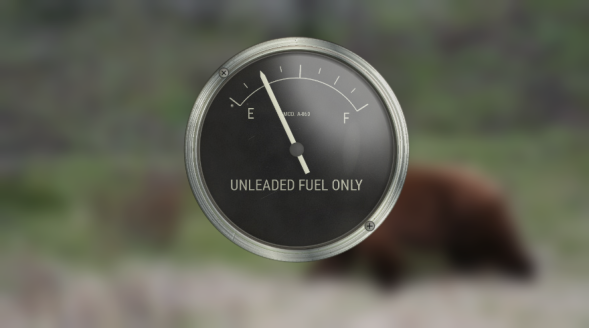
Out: value=0.25
